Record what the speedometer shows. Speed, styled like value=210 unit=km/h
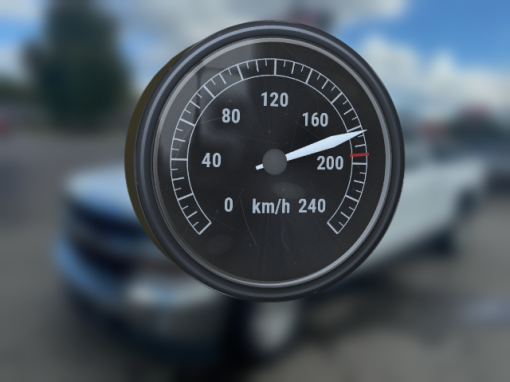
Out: value=182.5 unit=km/h
